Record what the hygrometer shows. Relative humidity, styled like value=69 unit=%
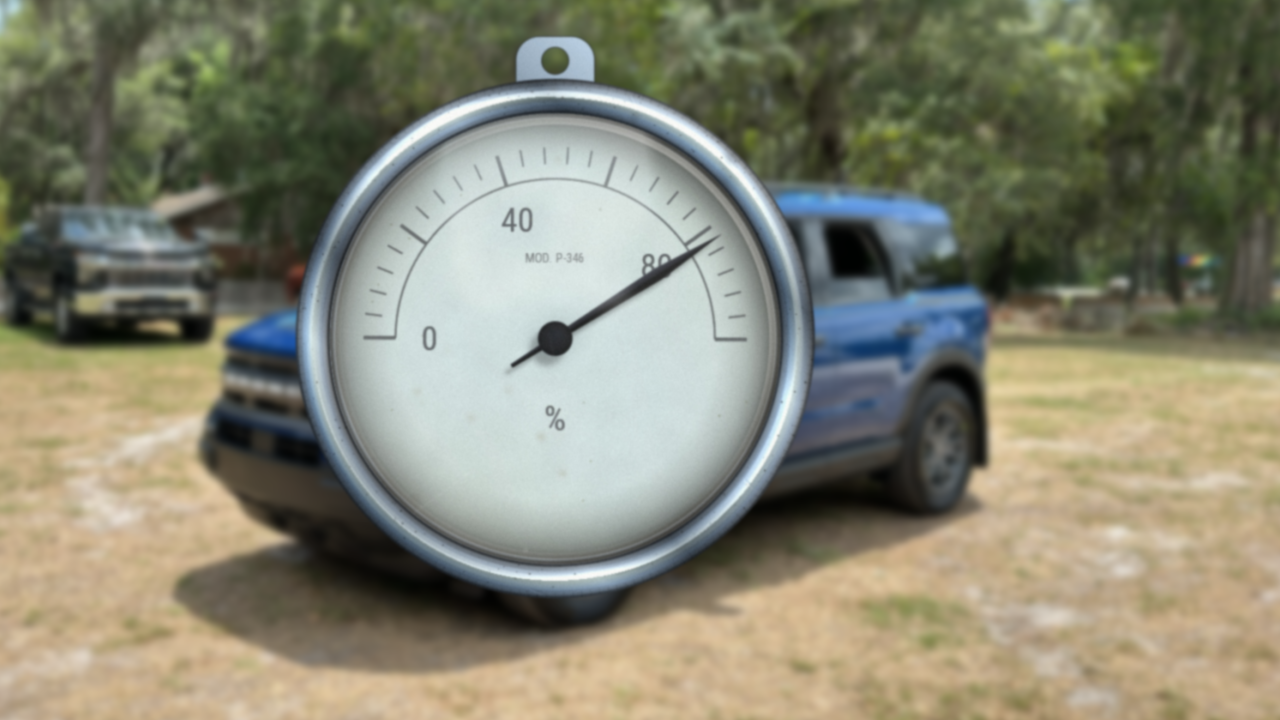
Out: value=82 unit=%
